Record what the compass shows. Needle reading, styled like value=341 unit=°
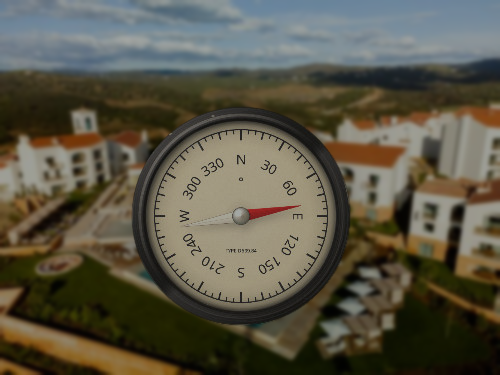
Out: value=80 unit=°
